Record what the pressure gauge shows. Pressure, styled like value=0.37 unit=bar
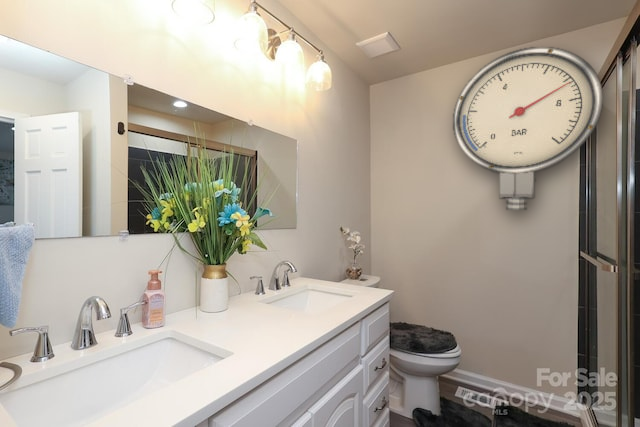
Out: value=7.2 unit=bar
